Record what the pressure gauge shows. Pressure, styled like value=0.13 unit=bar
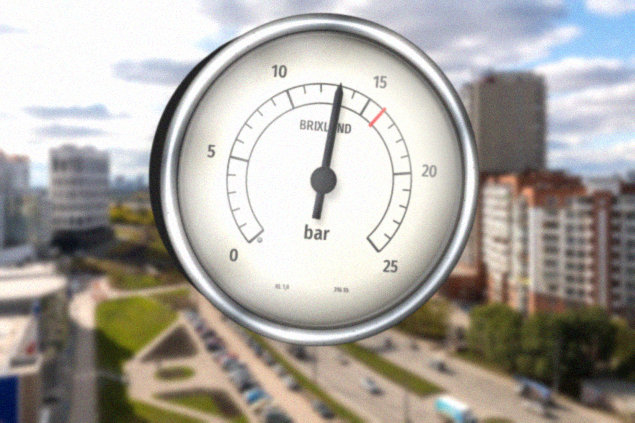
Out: value=13 unit=bar
